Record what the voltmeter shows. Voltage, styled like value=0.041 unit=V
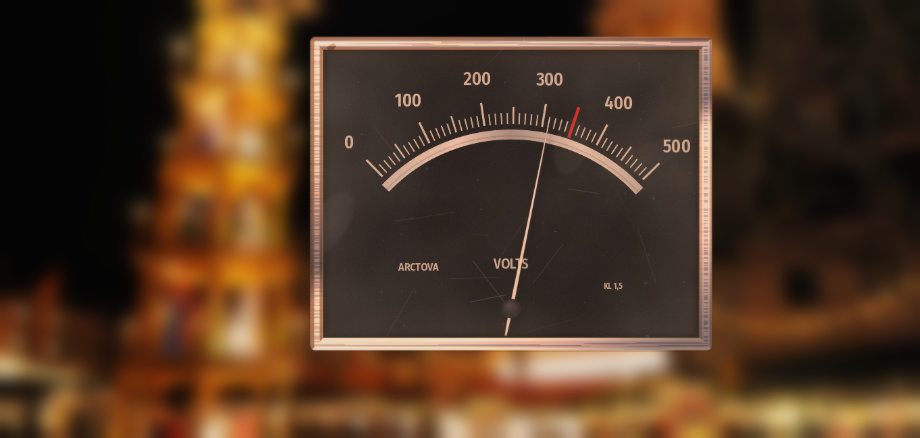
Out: value=310 unit=V
